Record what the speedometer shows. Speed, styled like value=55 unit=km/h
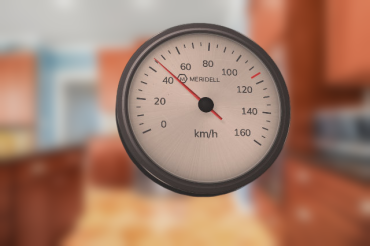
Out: value=45 unit=km/h
